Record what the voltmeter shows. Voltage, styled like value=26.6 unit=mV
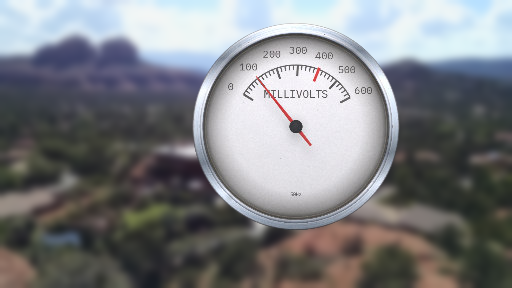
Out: value=100 unit=mV
